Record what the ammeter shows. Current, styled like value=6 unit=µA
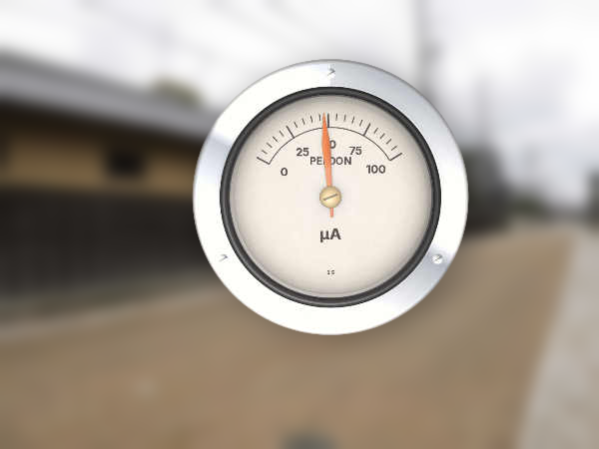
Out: value=47.5 unit=µA
